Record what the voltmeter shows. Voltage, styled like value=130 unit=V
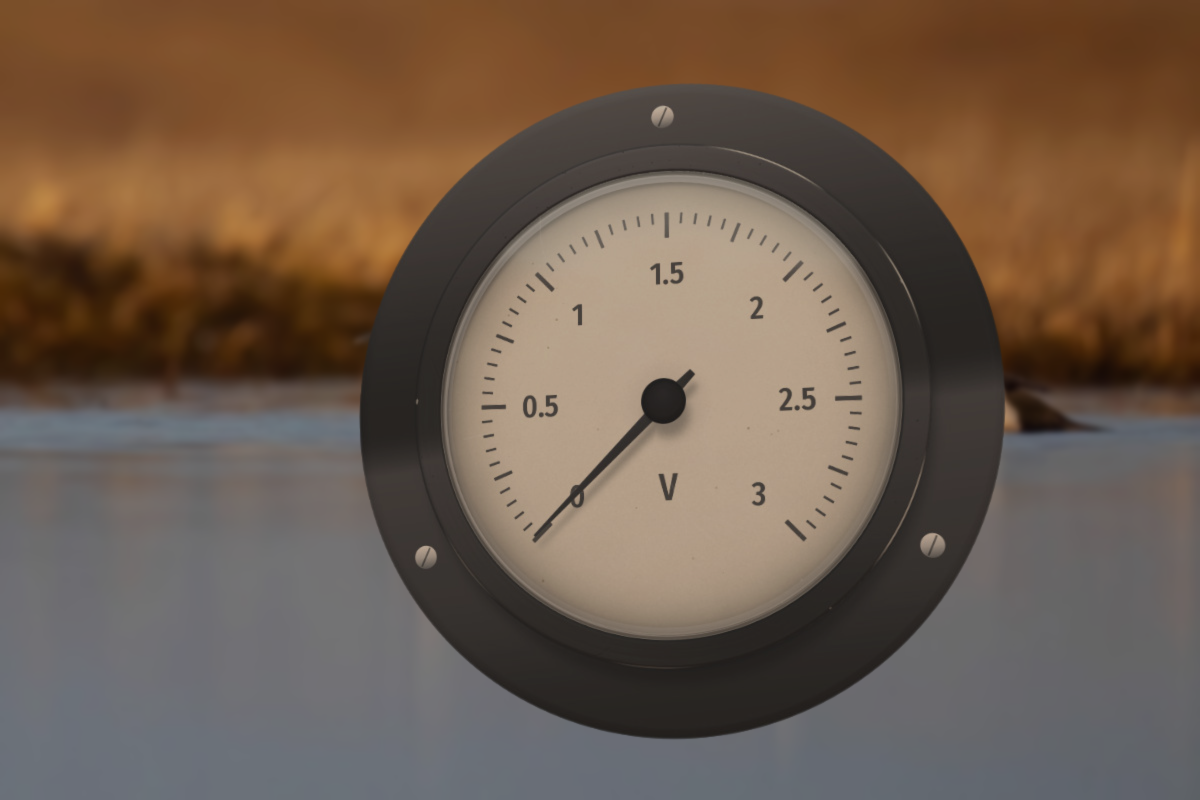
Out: value=0 unit=V
